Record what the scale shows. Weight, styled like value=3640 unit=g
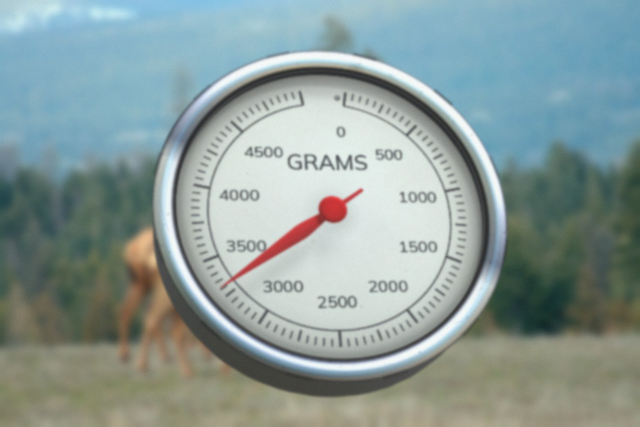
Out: value=3300 unit=g
